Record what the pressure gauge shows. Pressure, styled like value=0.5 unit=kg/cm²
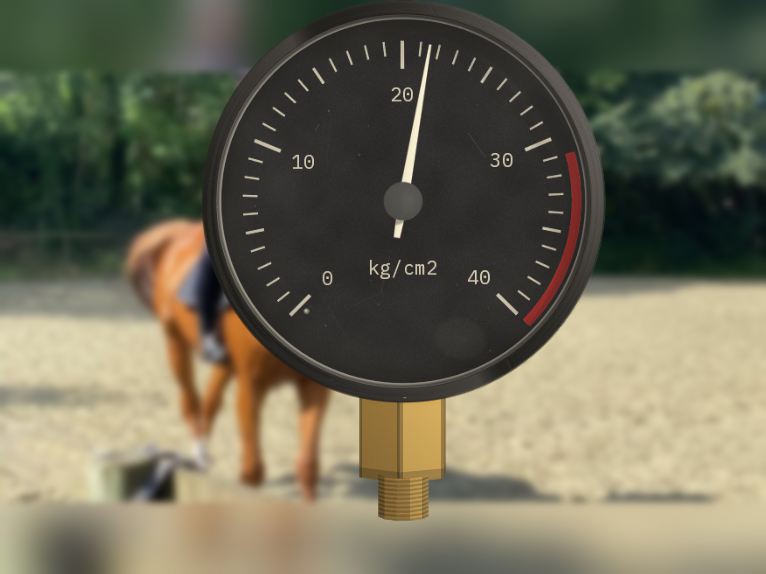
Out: value=21.5 unit=kg/cm²
